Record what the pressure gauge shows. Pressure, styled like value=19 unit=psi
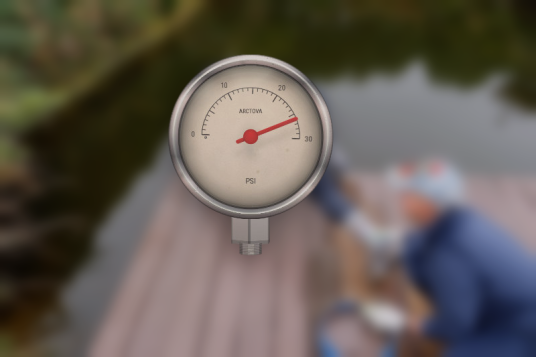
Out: value=26 unit=psi
